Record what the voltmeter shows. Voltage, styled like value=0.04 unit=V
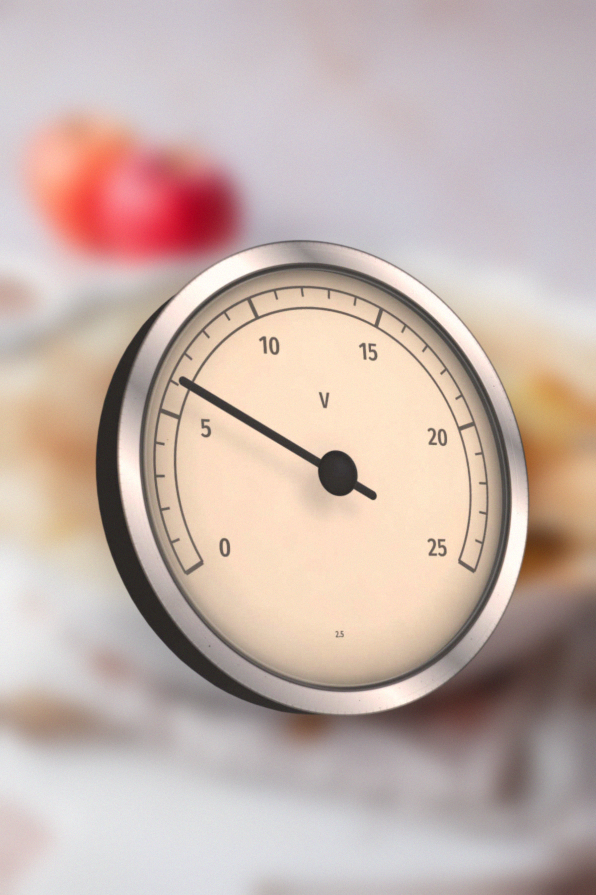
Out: value=6 unit=V
